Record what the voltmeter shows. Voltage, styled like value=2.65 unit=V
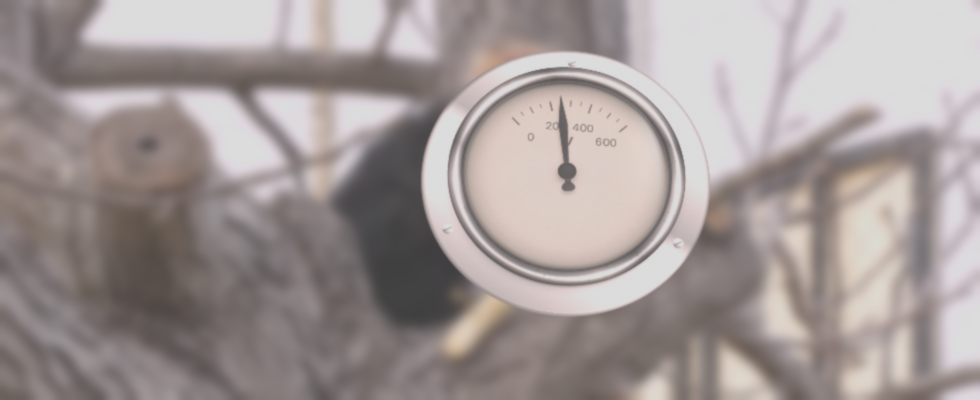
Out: value=250 unit=V
